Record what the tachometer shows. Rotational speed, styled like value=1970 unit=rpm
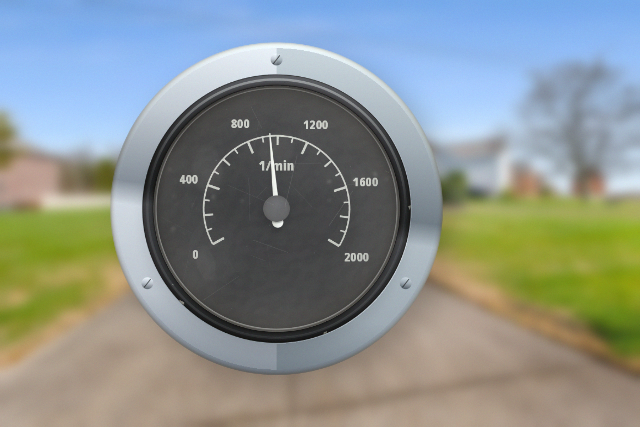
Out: value=950 unit=rpm
